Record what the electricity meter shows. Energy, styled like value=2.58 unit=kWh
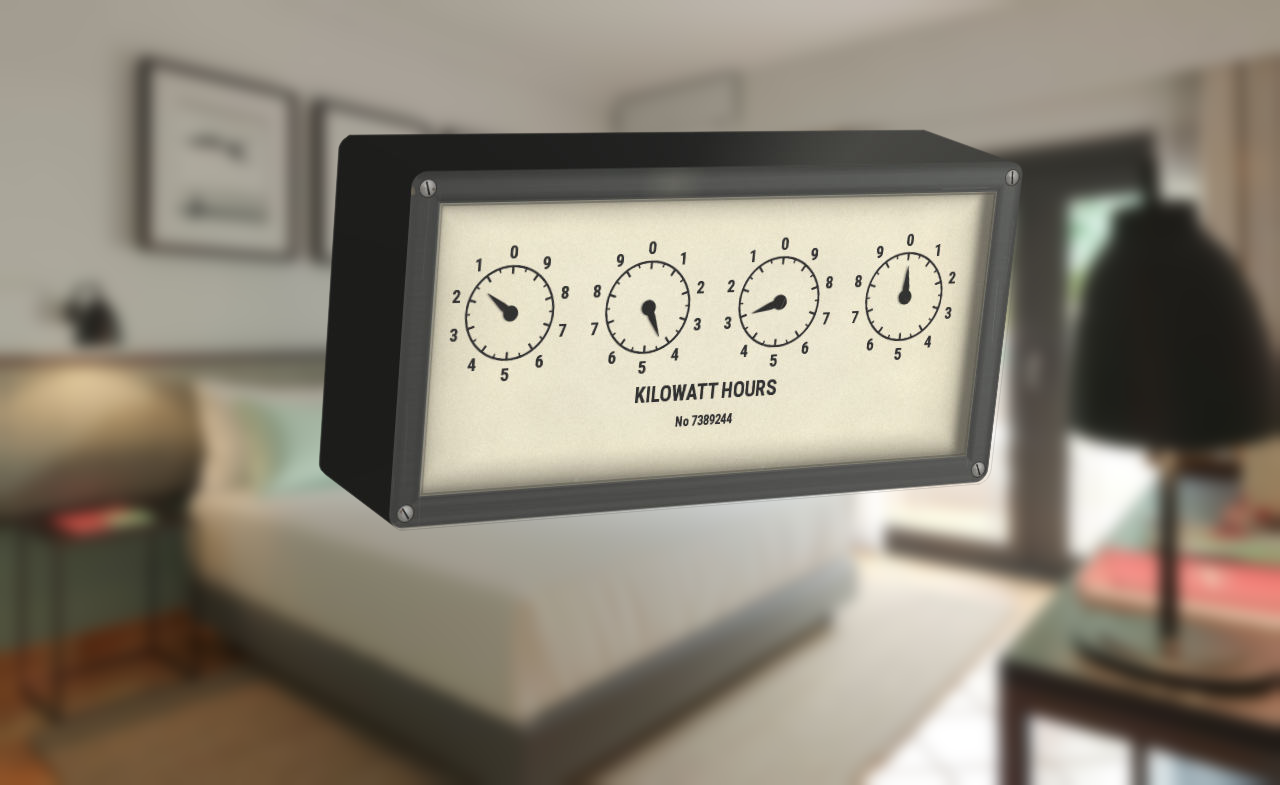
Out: value=1430 unit=kWh
